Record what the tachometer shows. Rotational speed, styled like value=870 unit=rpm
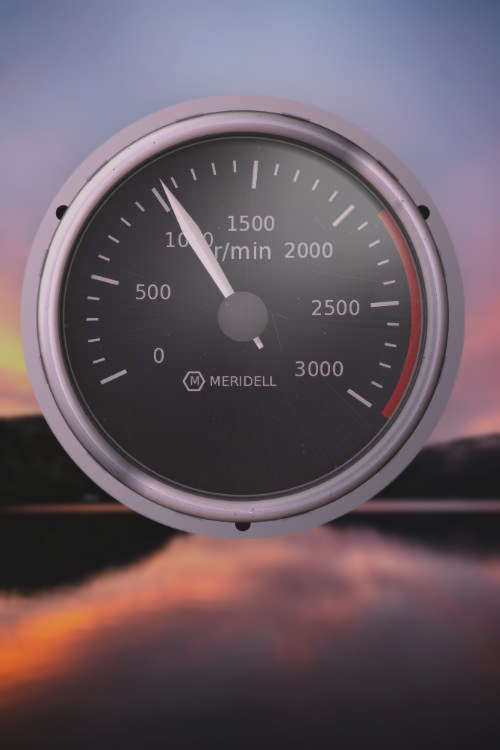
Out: value=1050 unit=rpm
